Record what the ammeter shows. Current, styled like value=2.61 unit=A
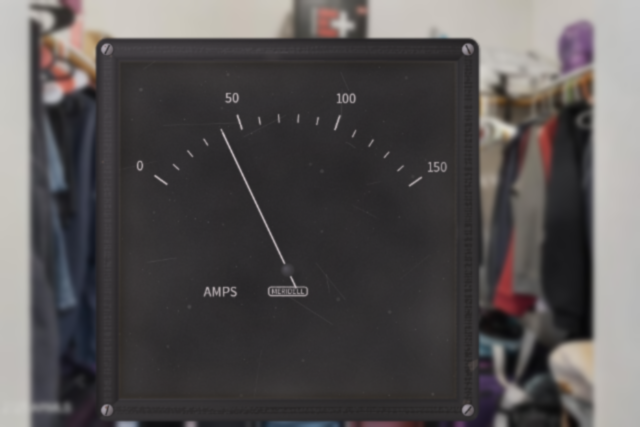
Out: value=40 unit=A
